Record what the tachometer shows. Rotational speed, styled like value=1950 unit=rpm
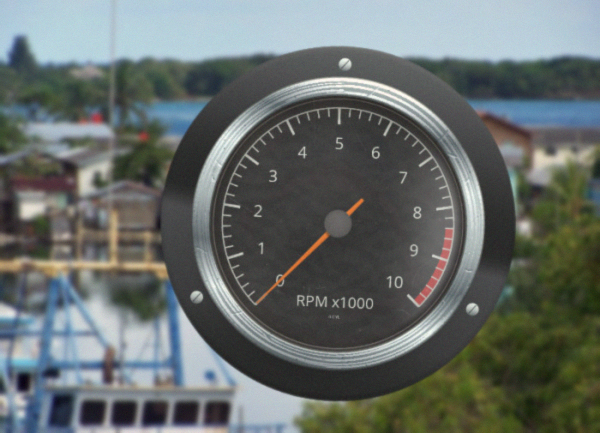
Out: value=0 unit=rpm
